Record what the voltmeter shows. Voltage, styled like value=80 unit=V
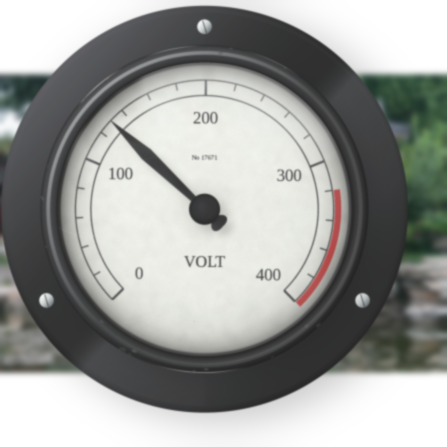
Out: value=130 unit=V
